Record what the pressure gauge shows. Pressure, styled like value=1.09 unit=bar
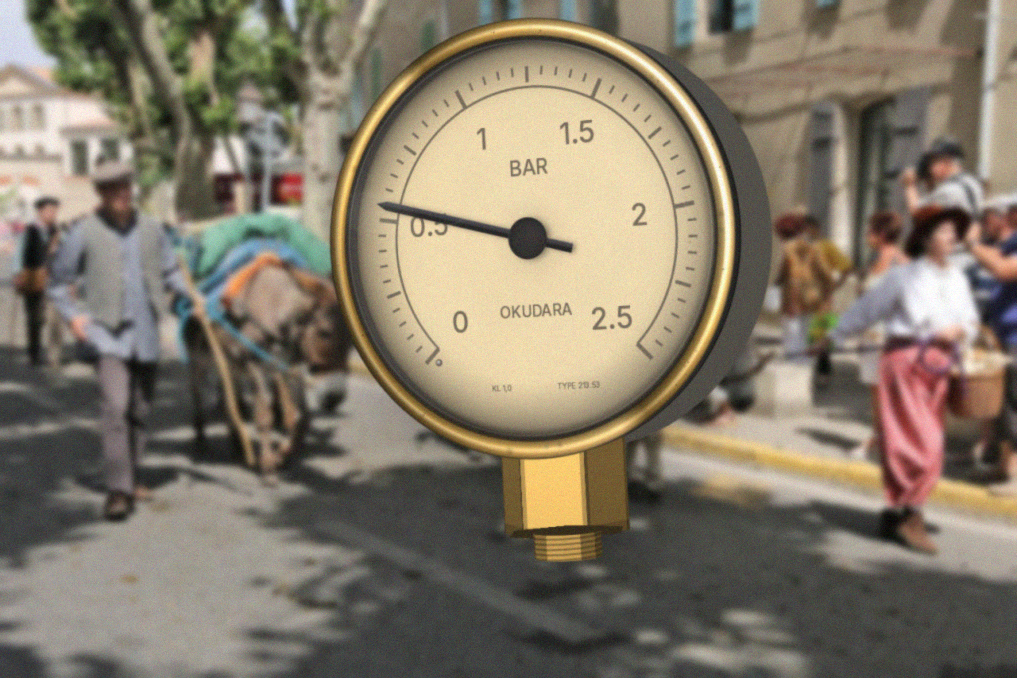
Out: value=0.55 unit=bar
